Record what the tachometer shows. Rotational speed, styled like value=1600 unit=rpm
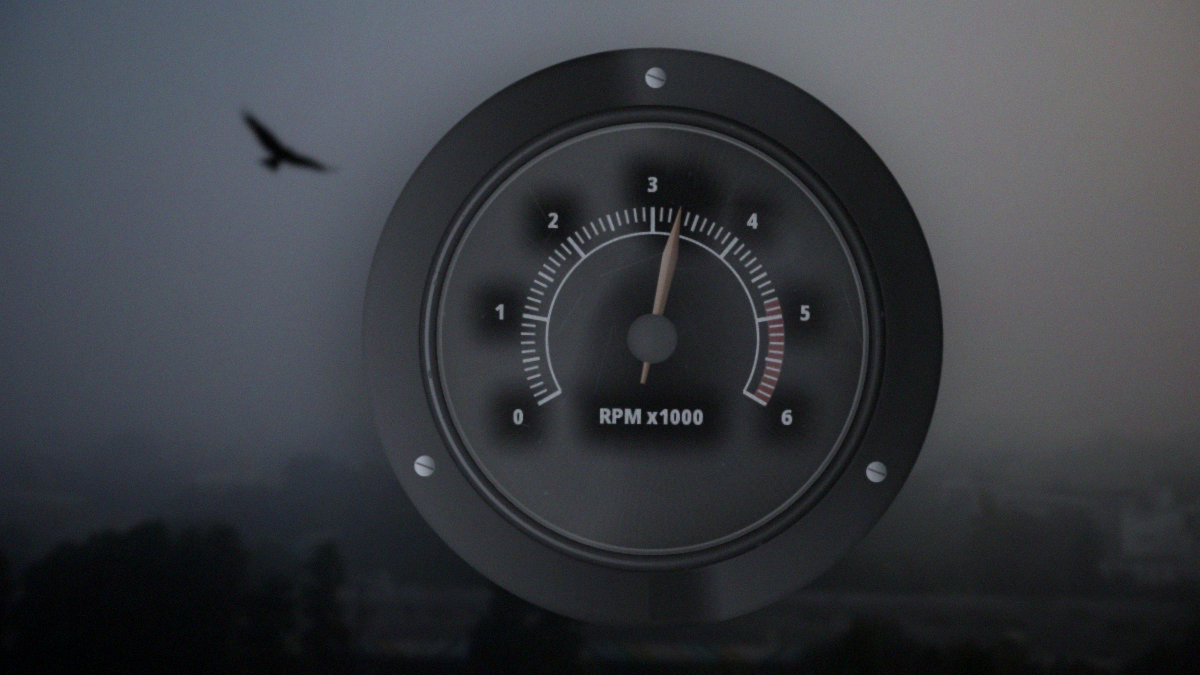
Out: value=3300 unit=rpm
